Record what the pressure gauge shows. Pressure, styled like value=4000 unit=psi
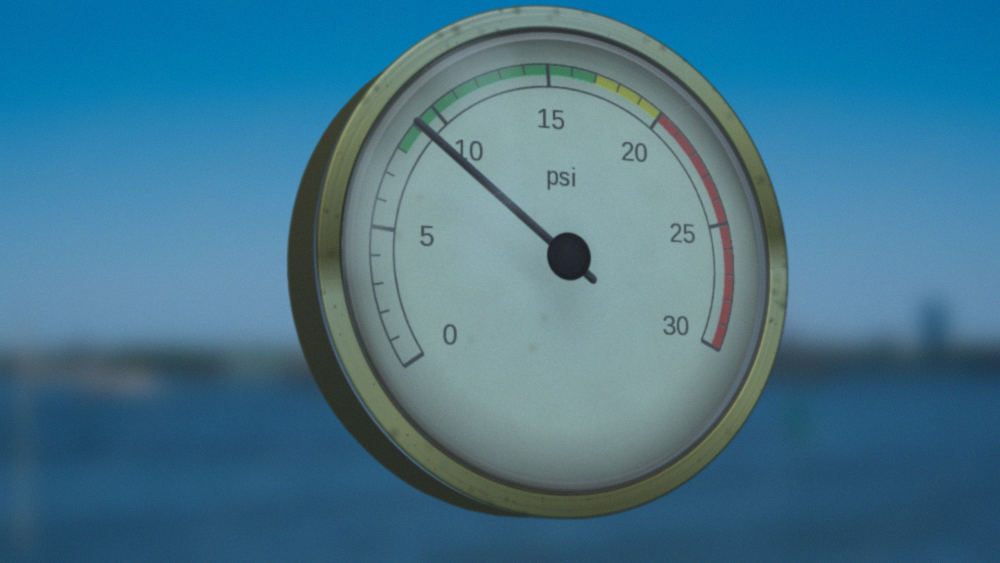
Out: value=9 unit=psi
